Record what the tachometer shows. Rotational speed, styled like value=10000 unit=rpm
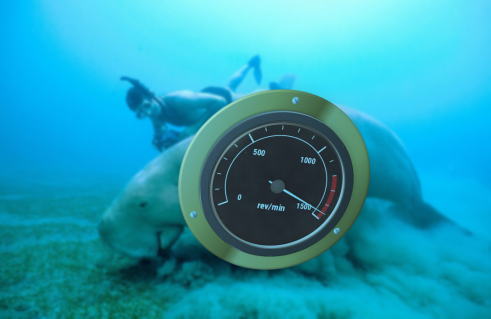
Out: value=1450 unit=rpm
